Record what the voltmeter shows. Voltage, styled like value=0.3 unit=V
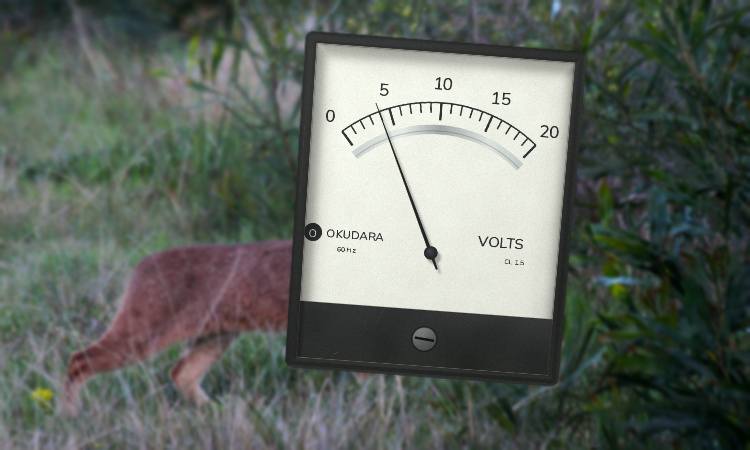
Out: value=4 unit=V
